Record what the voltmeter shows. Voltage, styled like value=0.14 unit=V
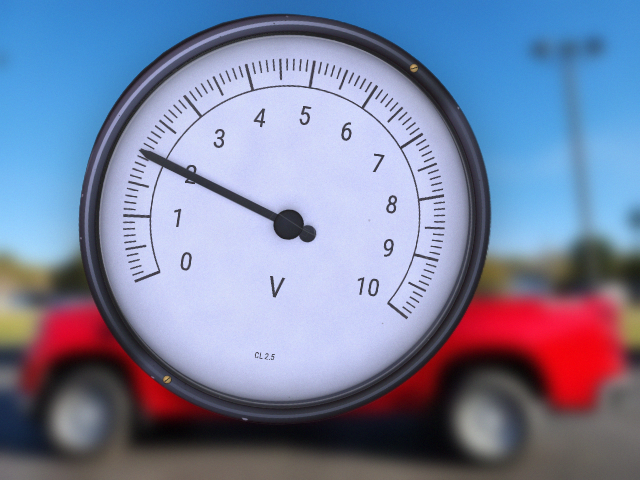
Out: value=2 unit=V
